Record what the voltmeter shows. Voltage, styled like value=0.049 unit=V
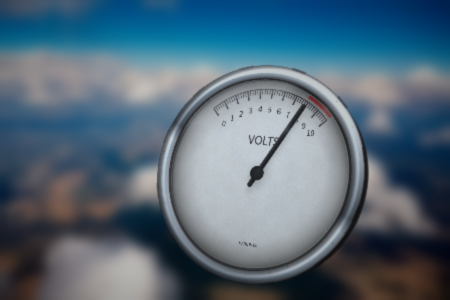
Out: value=8 unit=V
